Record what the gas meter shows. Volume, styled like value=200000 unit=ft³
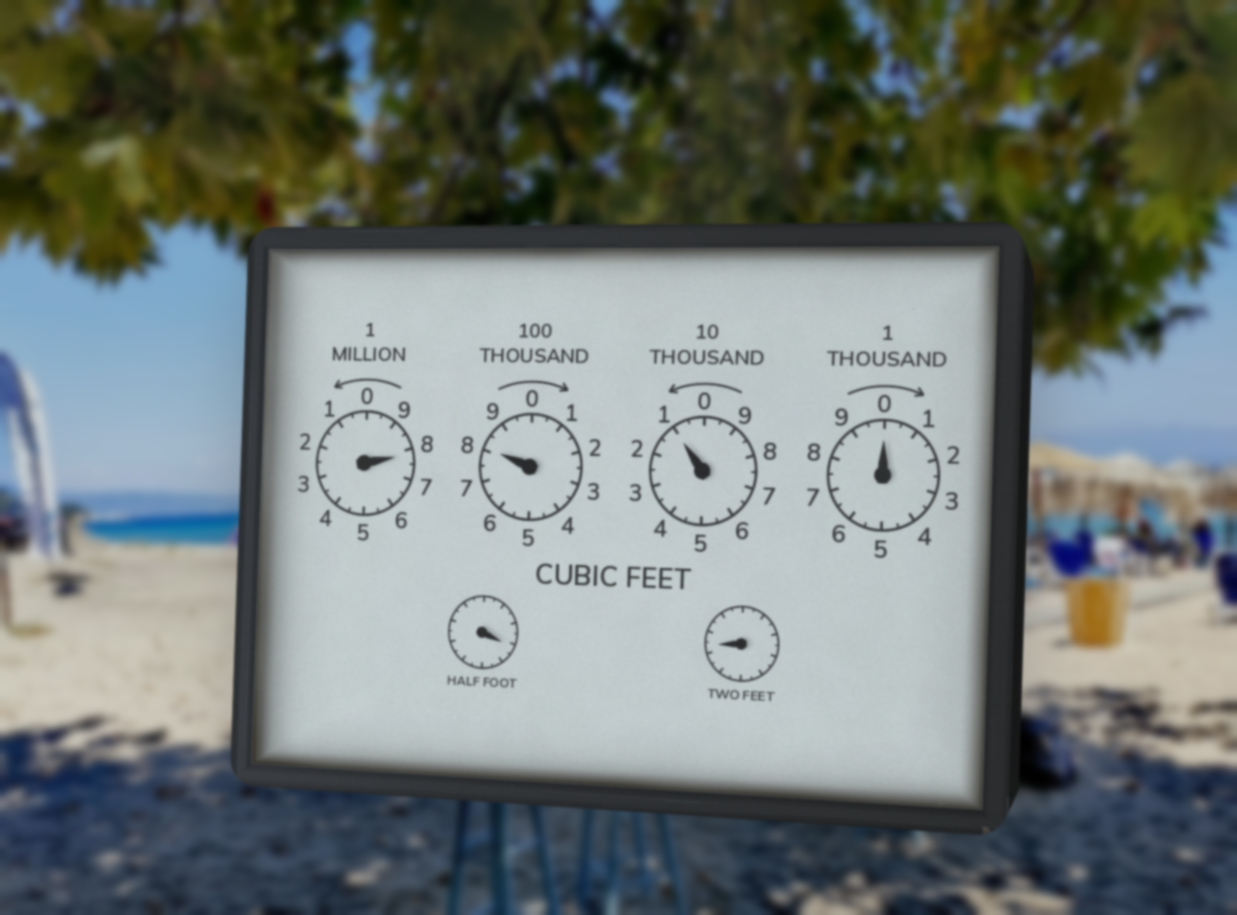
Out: value=781000 unit=ft³
